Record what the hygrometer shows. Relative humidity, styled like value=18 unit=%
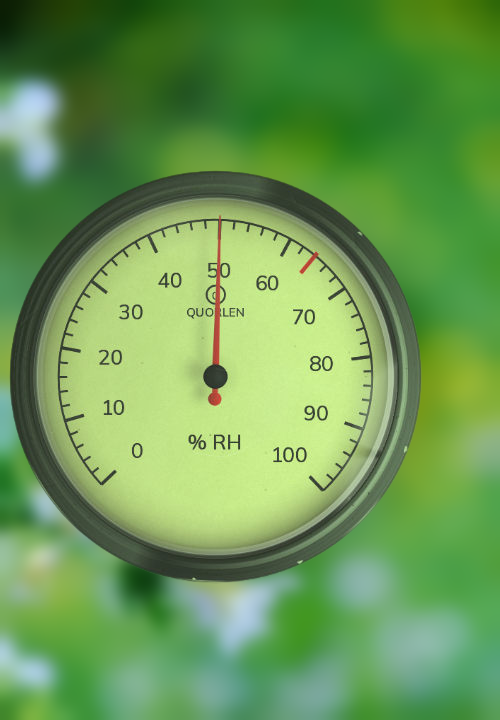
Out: value=50 unit=%
